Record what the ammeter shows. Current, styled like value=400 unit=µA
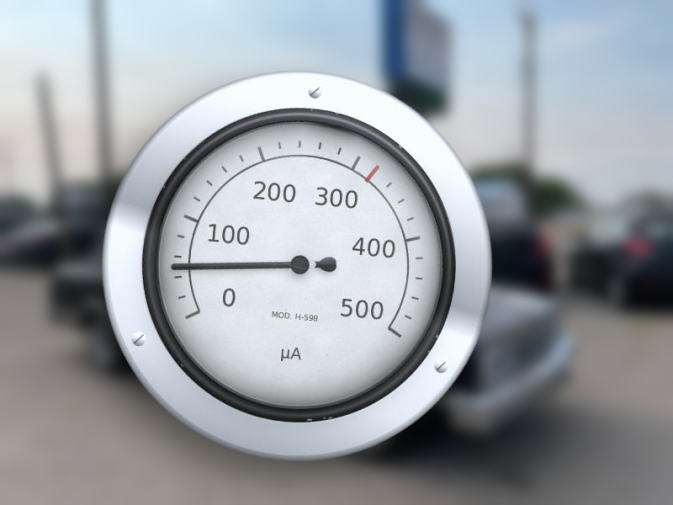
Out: value=50 unit=µA
